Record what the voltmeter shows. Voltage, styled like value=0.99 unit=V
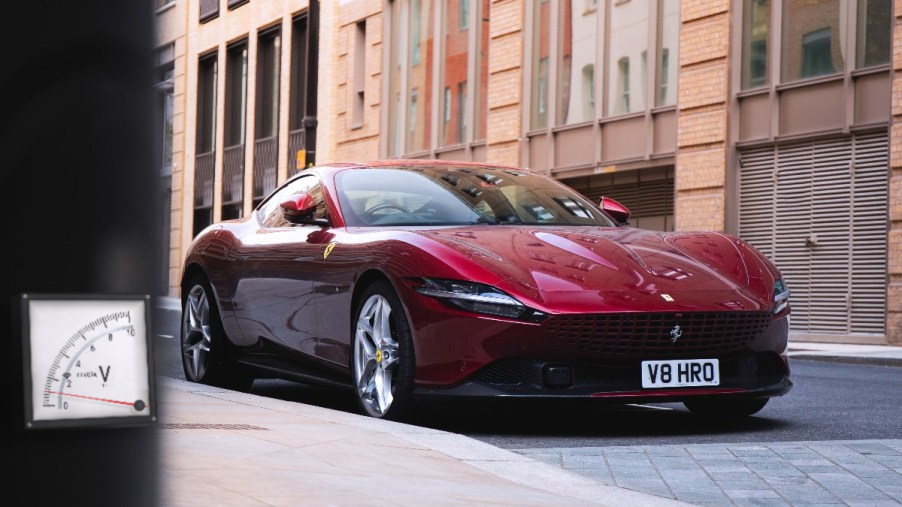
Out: value=1 unit=V
